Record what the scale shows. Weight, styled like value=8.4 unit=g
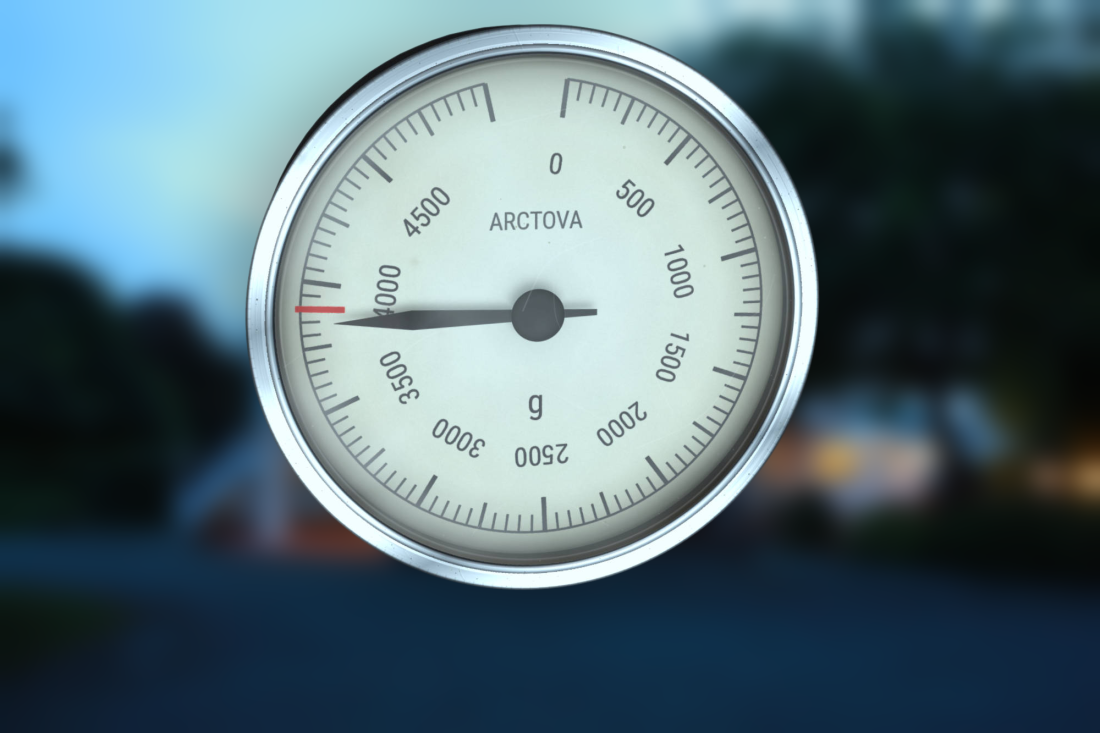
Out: value=3850 unit=g
